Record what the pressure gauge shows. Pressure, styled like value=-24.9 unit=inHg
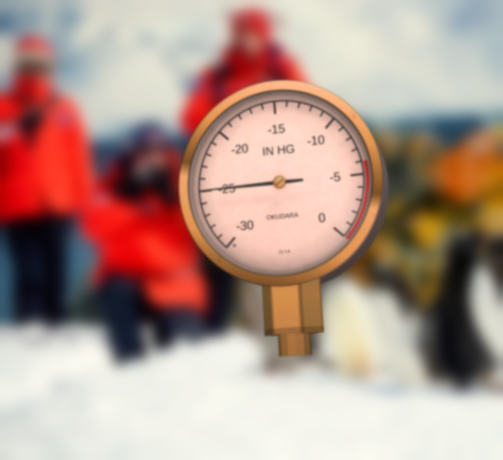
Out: value=-25 unit=inHg
